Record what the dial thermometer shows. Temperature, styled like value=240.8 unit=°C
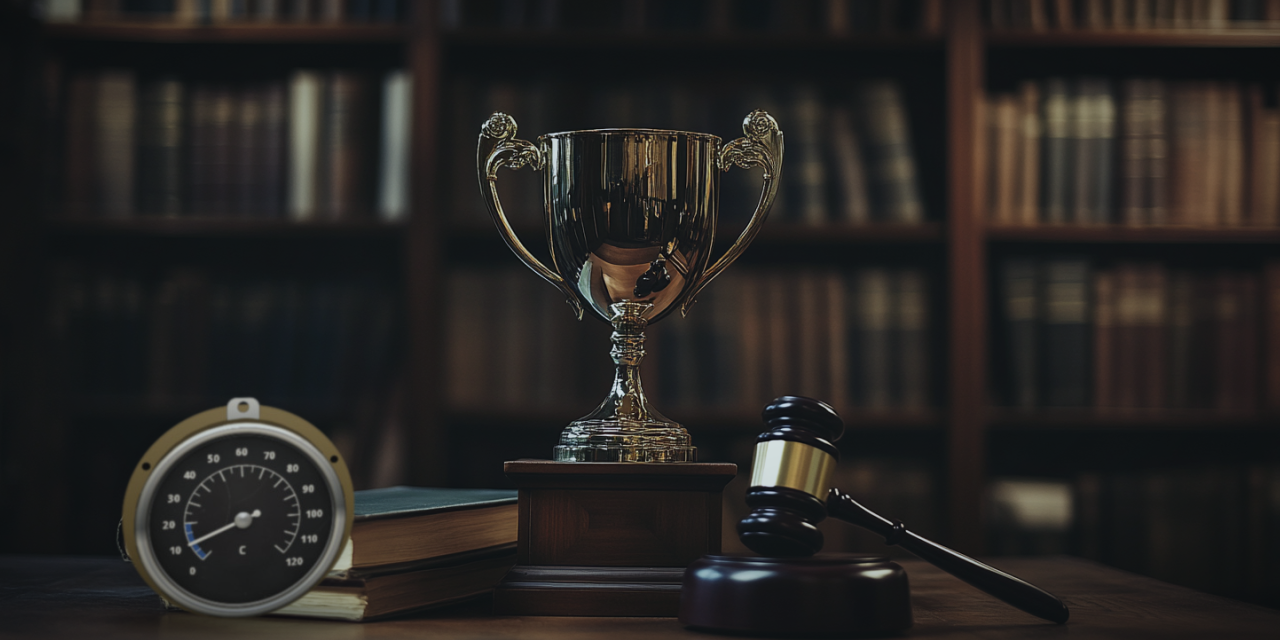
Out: value=10 unit=°C
